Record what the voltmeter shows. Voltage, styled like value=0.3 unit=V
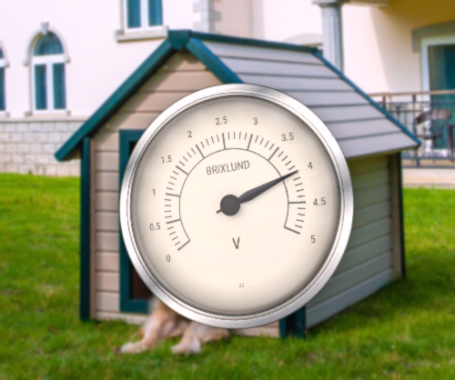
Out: value=4 unit=V
